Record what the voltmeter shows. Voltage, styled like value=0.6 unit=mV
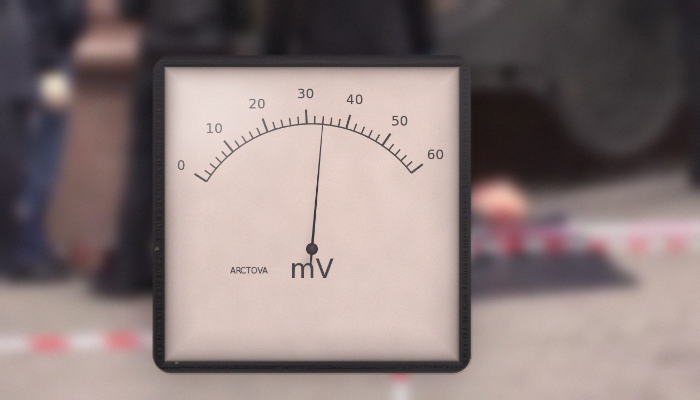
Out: value=34 unit=mV
